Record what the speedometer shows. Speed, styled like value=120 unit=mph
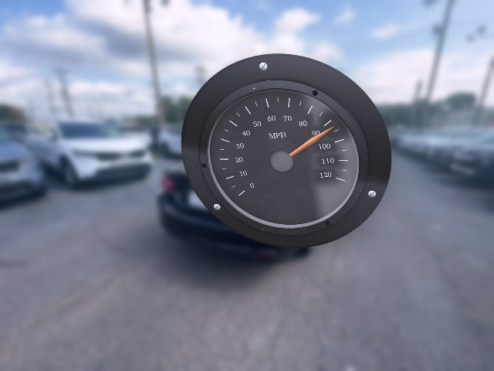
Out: value=92.5 unit=mph
